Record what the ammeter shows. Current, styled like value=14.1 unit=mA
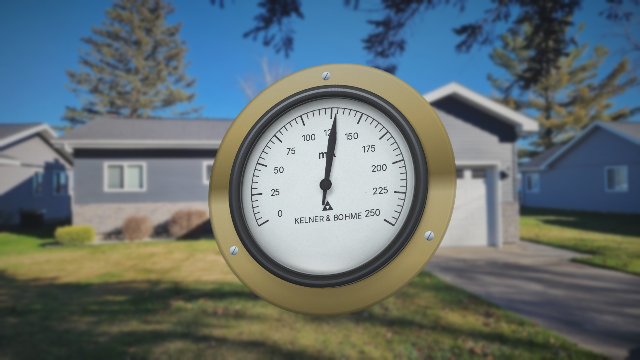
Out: value=130 unit=mA
